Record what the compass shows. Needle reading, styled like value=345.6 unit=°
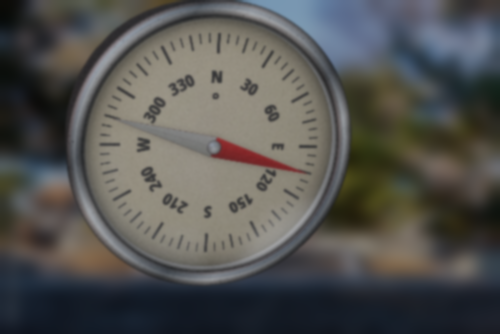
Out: value=105 unit=°
